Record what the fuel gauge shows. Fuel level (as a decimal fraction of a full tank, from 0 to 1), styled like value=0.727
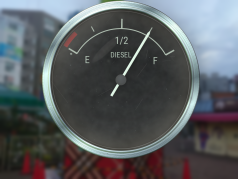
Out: value=0.75
